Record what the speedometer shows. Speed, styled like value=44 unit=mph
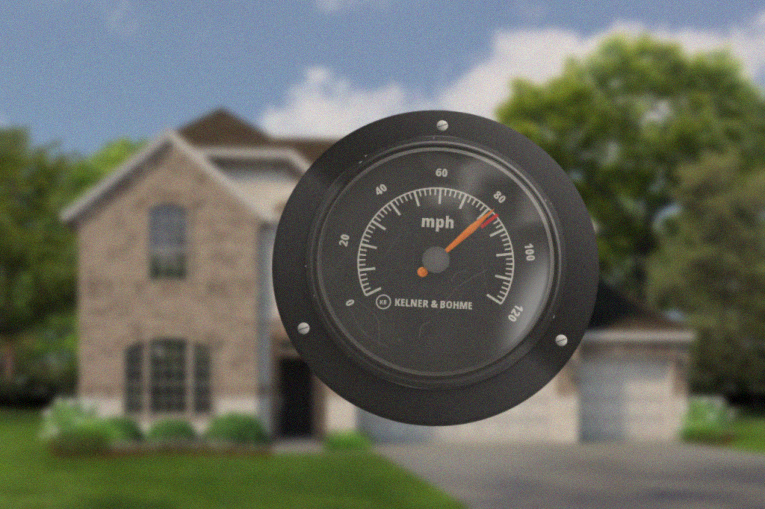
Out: value=82 unit=mph
